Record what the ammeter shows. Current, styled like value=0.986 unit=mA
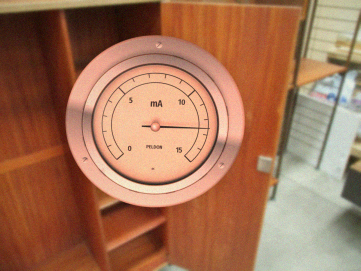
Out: value=12.5 unit=mA
